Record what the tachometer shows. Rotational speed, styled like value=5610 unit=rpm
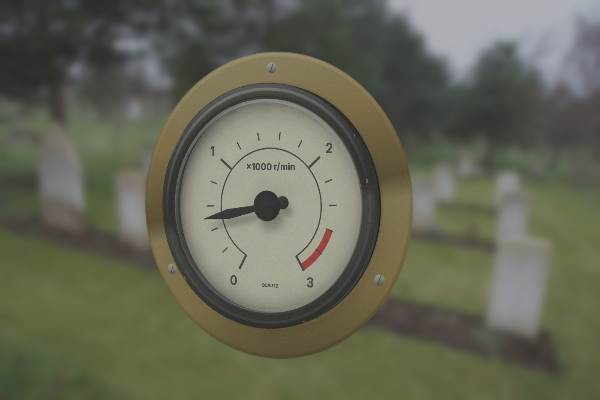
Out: value=500 unit=rpm
